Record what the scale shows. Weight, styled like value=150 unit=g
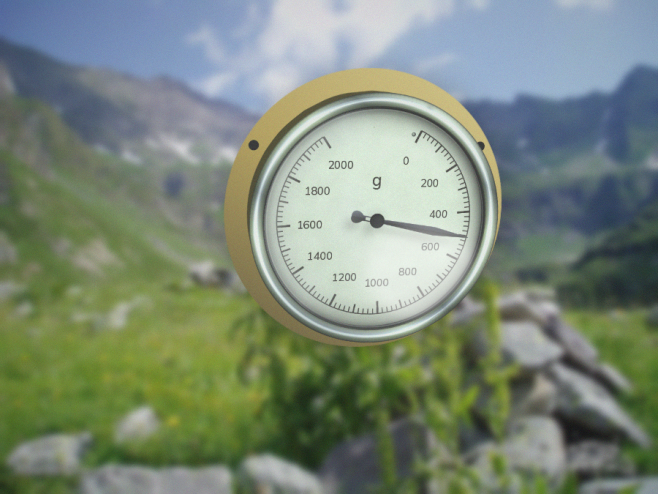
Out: value=500 unit=g
